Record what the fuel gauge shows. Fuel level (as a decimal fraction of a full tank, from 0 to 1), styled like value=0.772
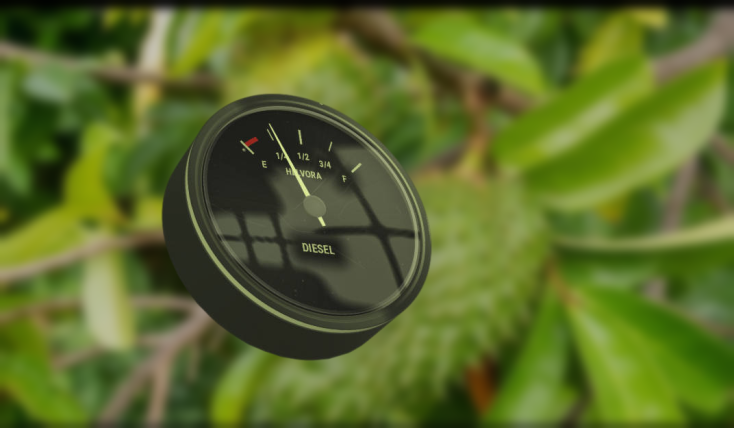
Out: value=0.25
